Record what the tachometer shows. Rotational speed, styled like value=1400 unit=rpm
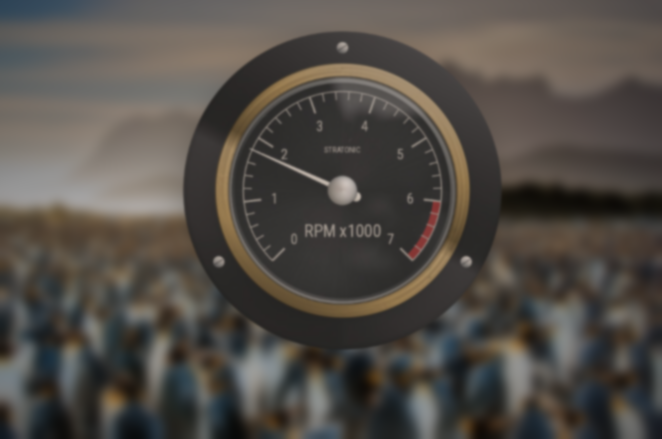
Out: value=1800 unit=rpm
